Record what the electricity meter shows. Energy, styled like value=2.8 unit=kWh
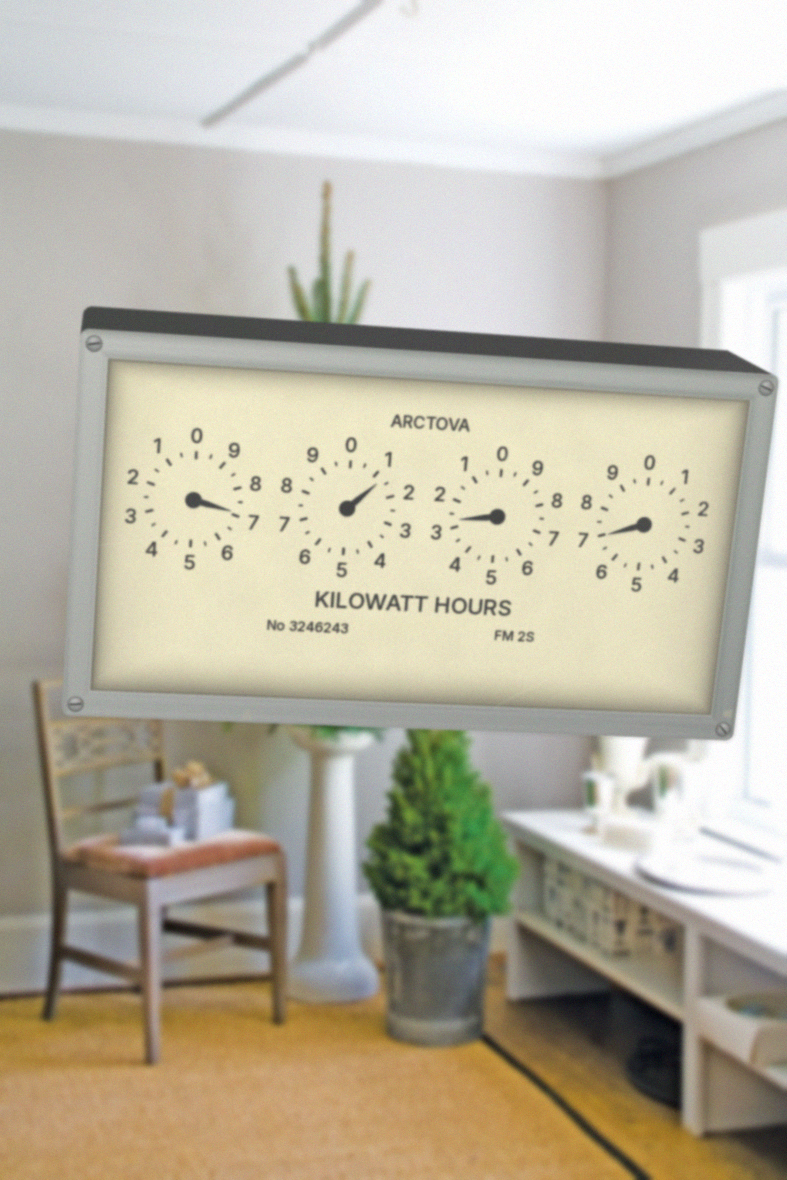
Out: value=7127 unit=kWh
